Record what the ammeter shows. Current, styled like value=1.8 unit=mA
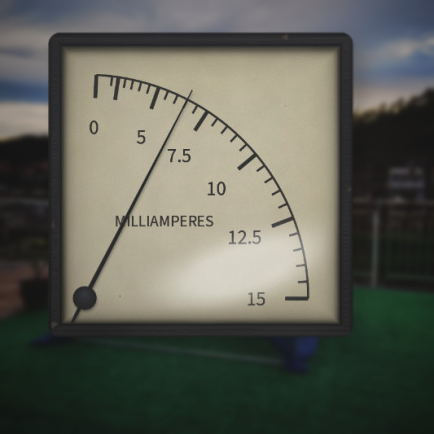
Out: value=6.5 unit=mA
